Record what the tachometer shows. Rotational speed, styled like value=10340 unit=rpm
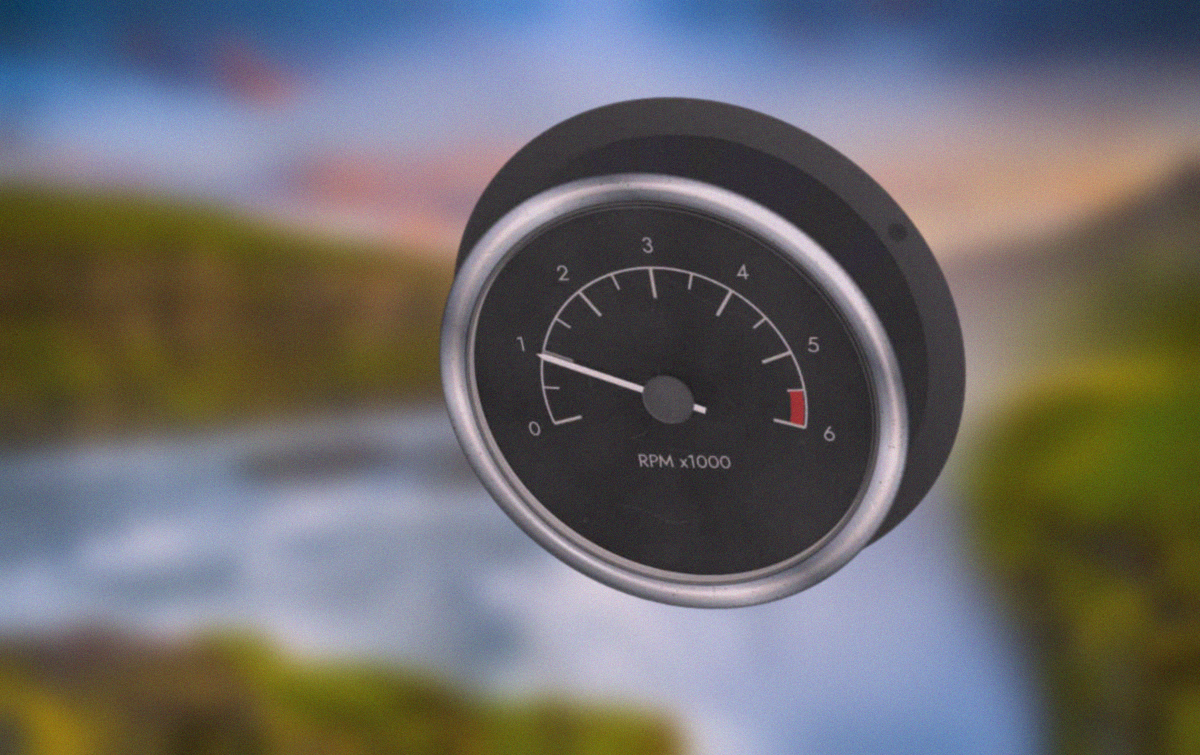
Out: value=1000 unit=rpm
